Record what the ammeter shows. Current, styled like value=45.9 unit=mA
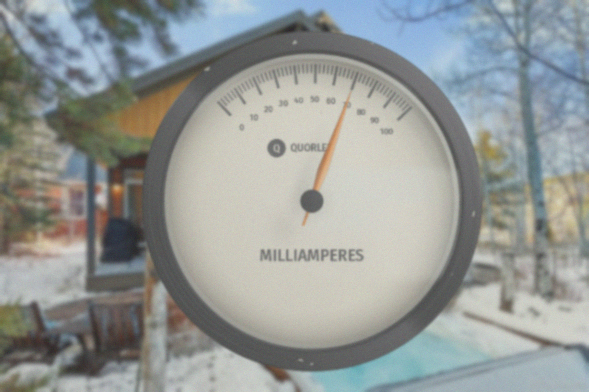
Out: value=70 unit=mA
